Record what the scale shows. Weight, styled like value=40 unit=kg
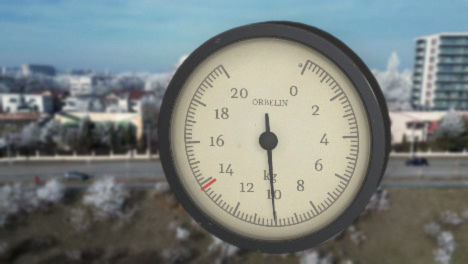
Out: value=10 unit=kg
